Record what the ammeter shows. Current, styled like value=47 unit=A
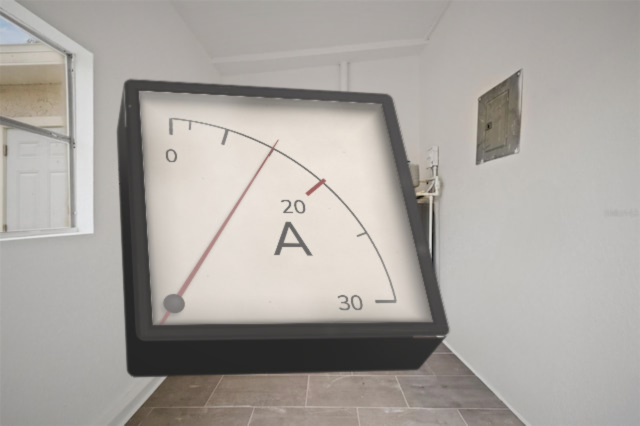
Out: value=15 unit=A
